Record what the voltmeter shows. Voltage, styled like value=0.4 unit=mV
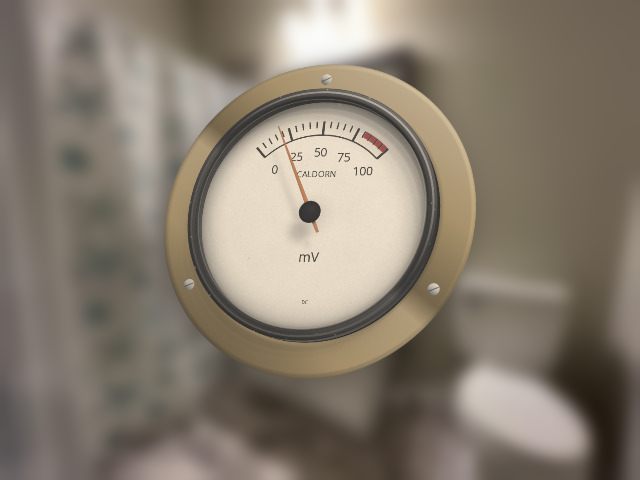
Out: value=20 unit=mV
